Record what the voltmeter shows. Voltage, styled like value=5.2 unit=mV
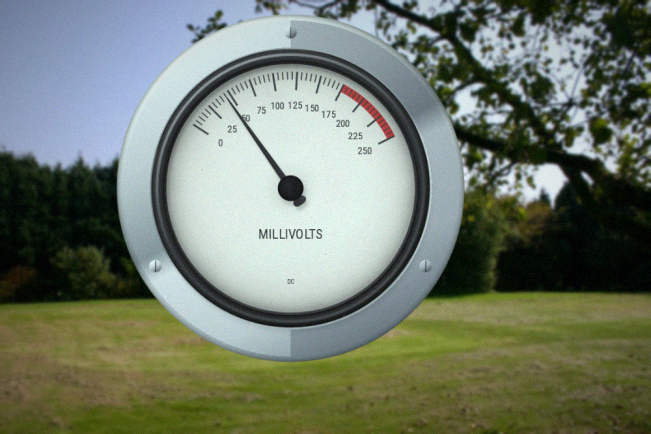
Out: value=45 unit=mV
